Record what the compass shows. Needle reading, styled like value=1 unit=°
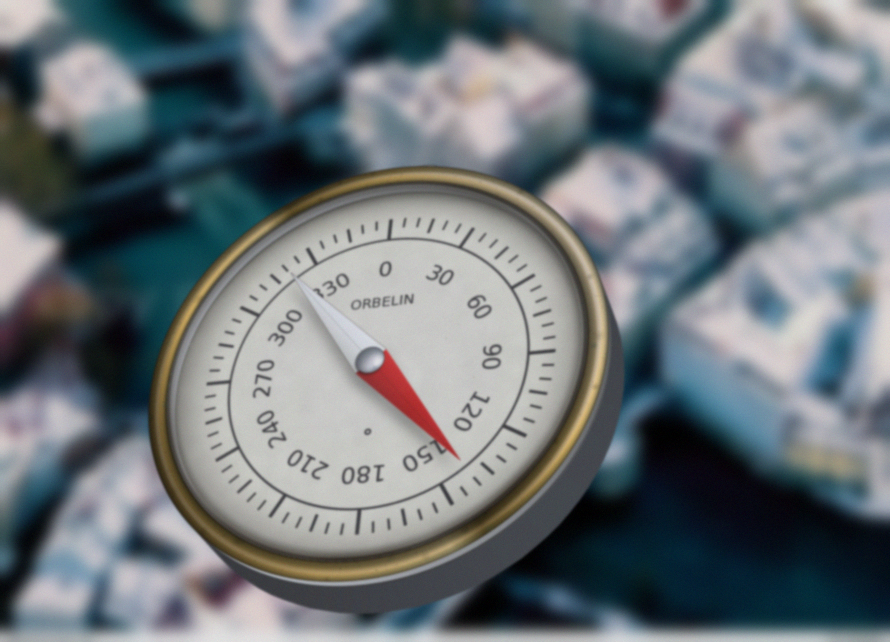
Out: value=140 unit=°
